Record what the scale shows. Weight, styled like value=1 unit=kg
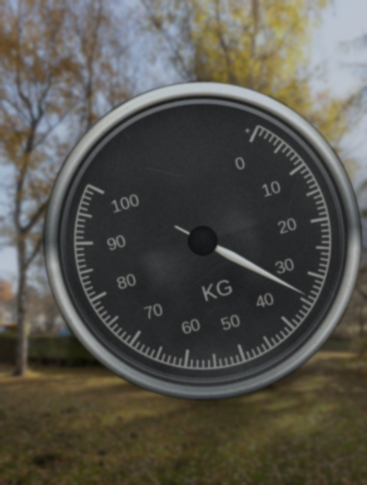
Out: value=34 unit=kg
